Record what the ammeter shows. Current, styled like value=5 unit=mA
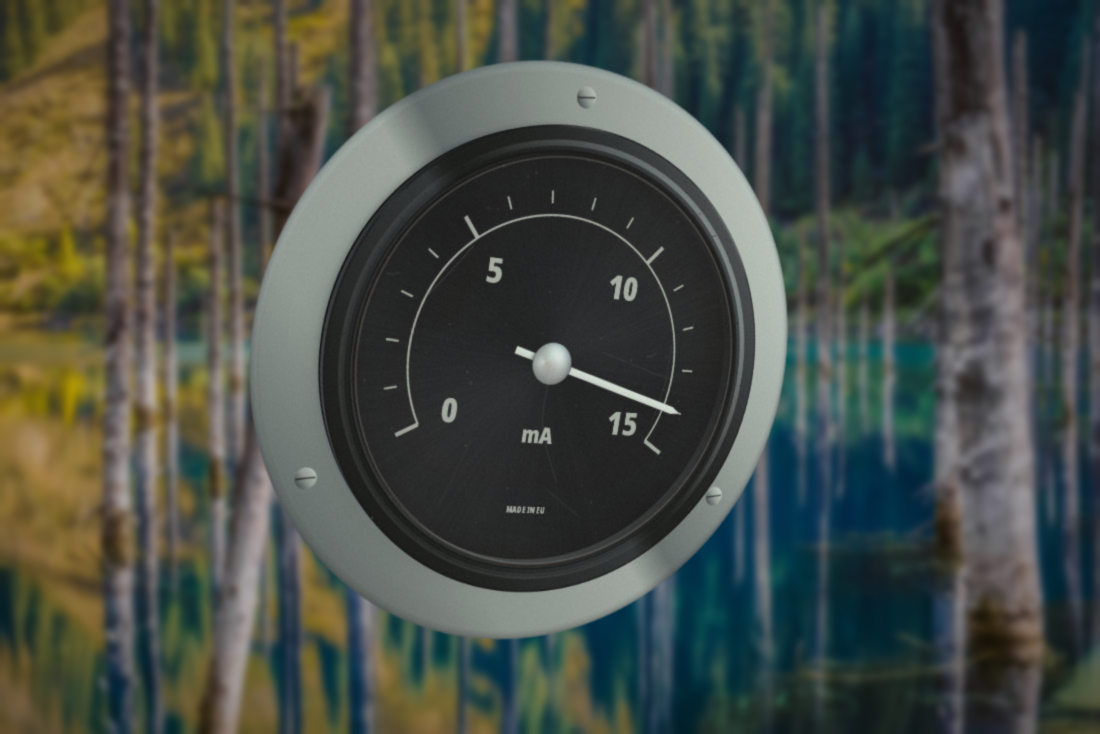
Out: value=14 unit=mA
